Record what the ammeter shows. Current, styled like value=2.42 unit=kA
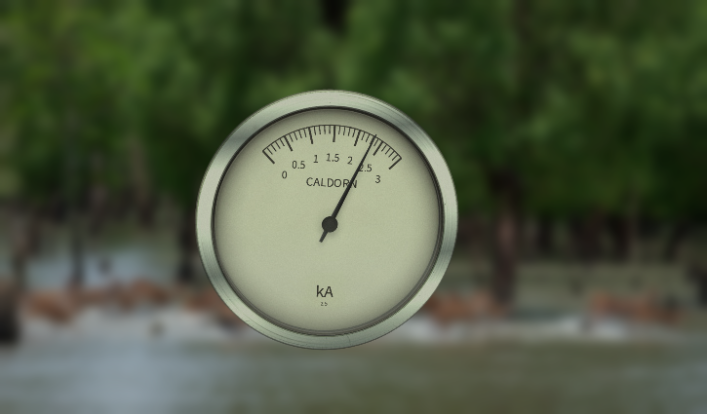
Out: value=2.3 unit=kA
